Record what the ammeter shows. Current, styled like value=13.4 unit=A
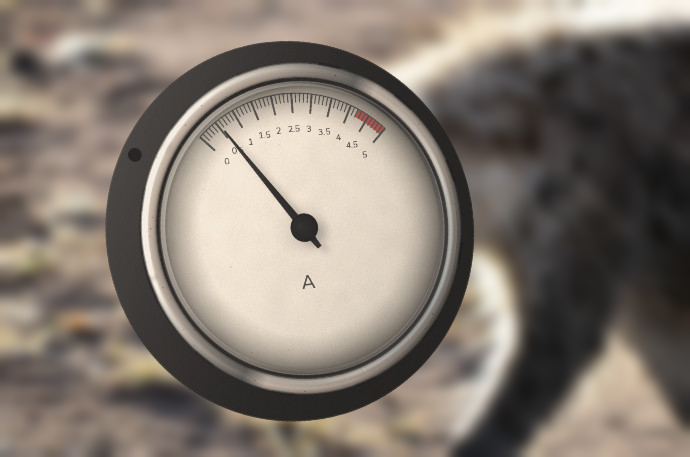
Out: value=0.5 unit=A
